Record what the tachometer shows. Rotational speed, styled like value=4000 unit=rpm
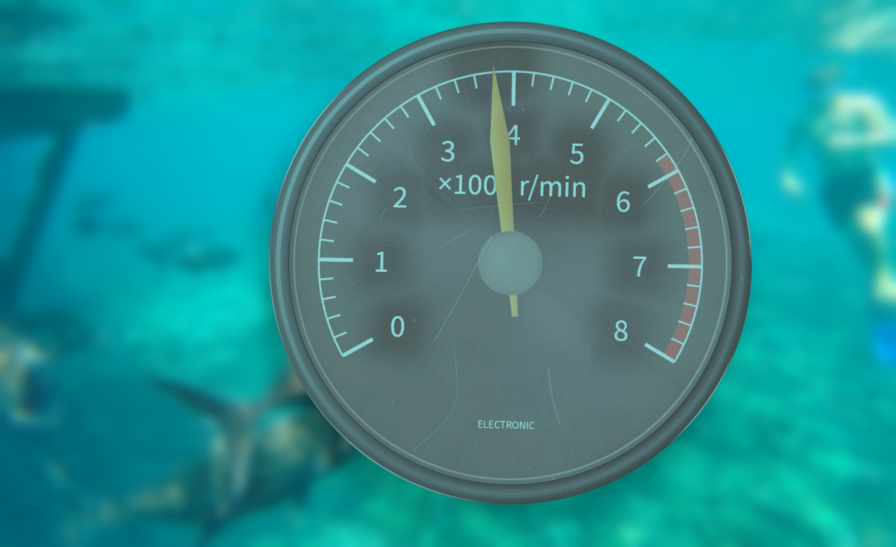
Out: value=3800 unit=rpm
